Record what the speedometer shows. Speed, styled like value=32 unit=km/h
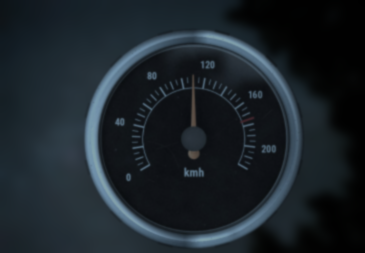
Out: value=110 unit=km/h
